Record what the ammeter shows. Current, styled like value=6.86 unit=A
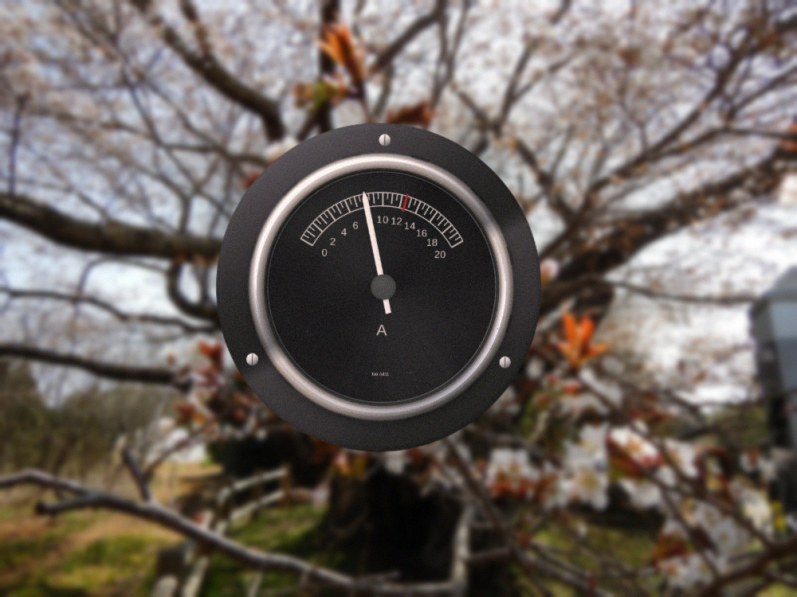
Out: value=8 unit=A
